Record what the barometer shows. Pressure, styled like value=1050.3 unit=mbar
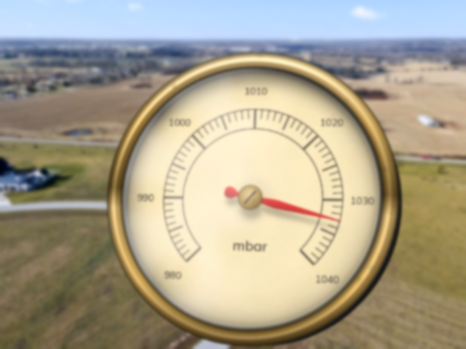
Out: value=1033 unit=mbar
